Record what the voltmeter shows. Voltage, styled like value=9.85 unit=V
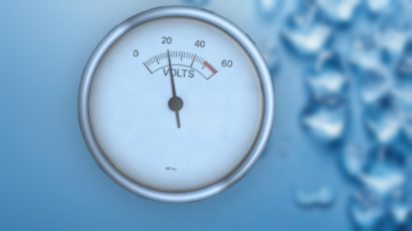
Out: value=20 unit=V
